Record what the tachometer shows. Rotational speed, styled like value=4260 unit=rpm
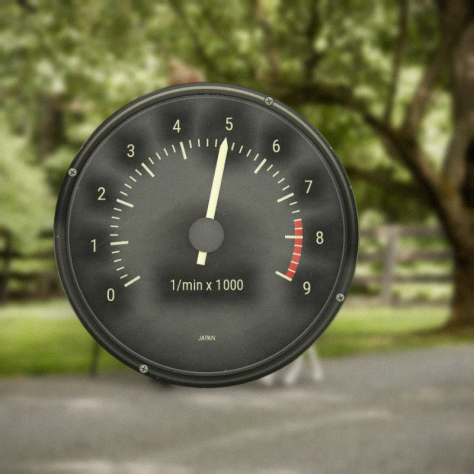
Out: value=5000 unit=rpm
